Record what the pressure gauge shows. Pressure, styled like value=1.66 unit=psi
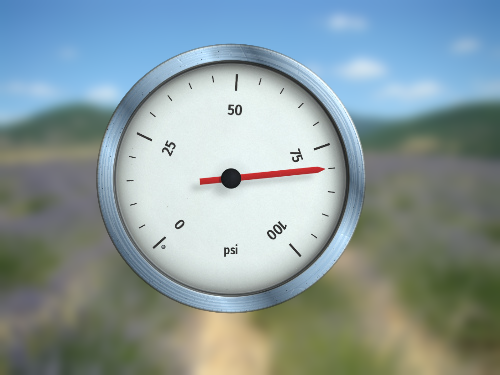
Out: value=80 unit=psi
